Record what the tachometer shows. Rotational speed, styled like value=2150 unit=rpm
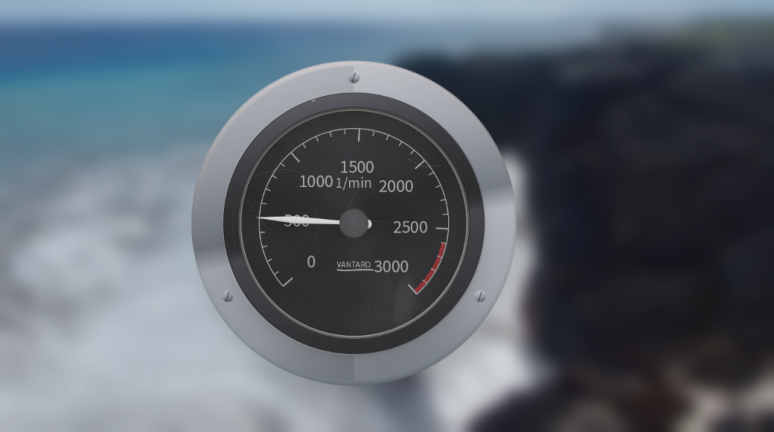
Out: value=500 unit=rpm
